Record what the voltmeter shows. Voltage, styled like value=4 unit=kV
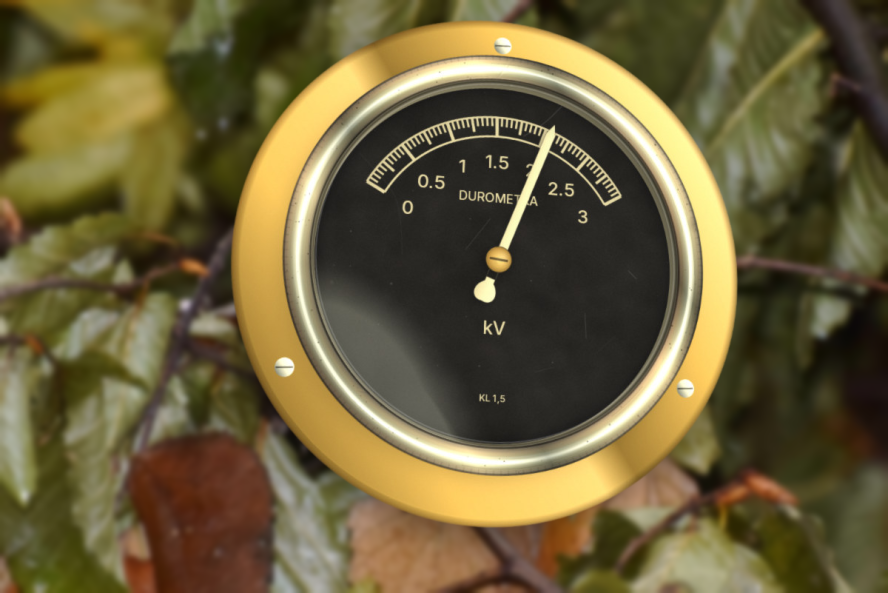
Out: value=2.05 unit=kV
